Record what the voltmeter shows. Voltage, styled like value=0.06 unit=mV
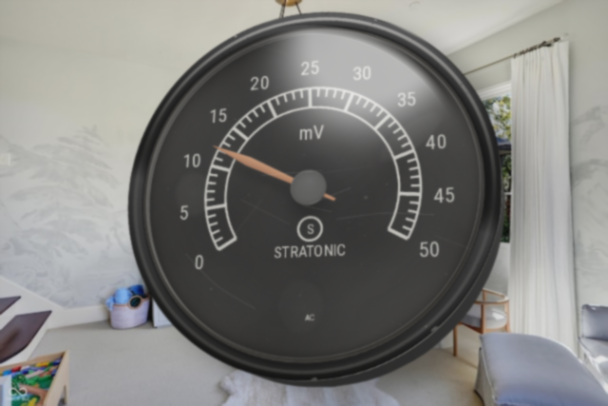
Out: value=12 unit=mV
